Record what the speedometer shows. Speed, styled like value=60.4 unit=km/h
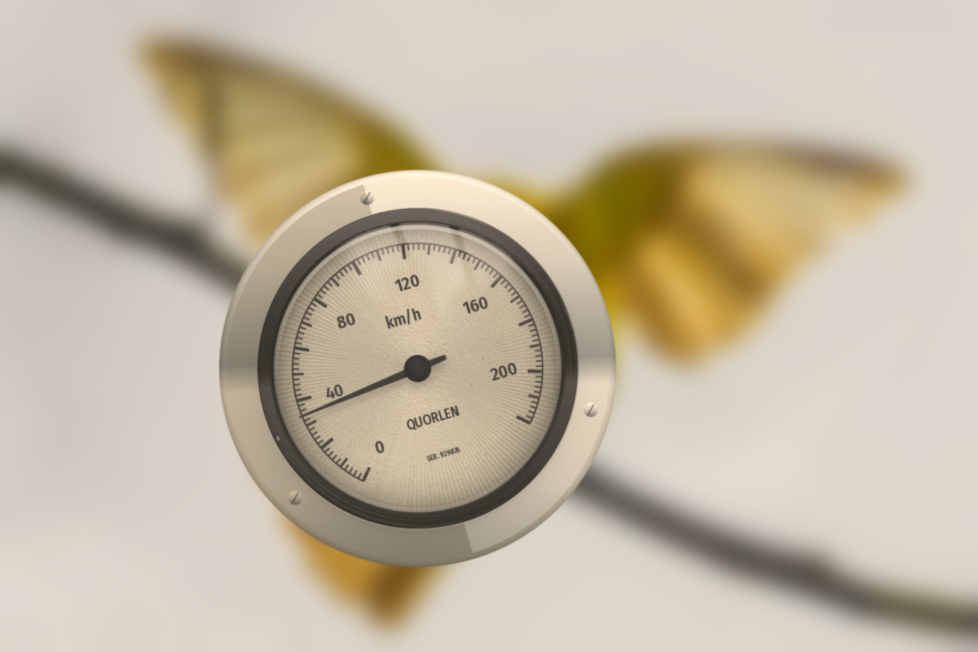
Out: value=34 unit=km/h
